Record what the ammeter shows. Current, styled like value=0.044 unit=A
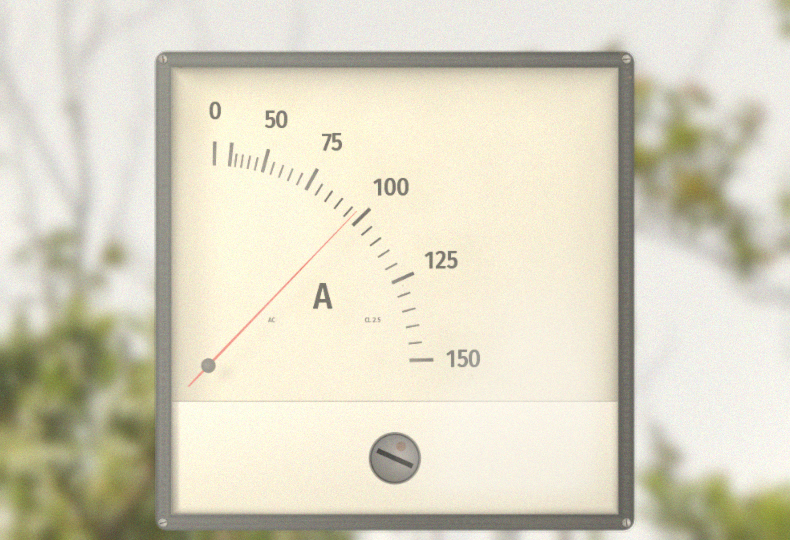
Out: value=97.5 unit=A
